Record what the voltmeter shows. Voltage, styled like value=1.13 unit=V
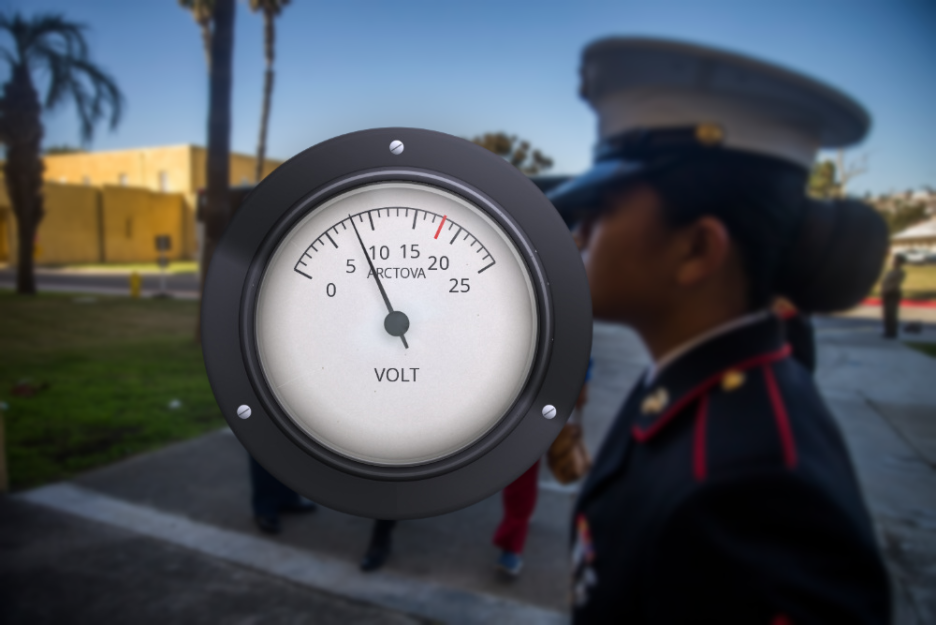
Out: value=8 unit=V
